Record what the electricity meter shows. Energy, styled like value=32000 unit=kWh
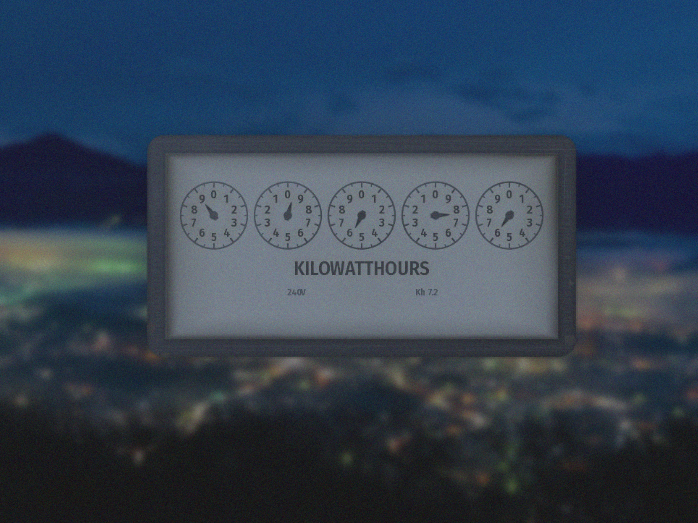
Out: value=89576 unit=kWh
